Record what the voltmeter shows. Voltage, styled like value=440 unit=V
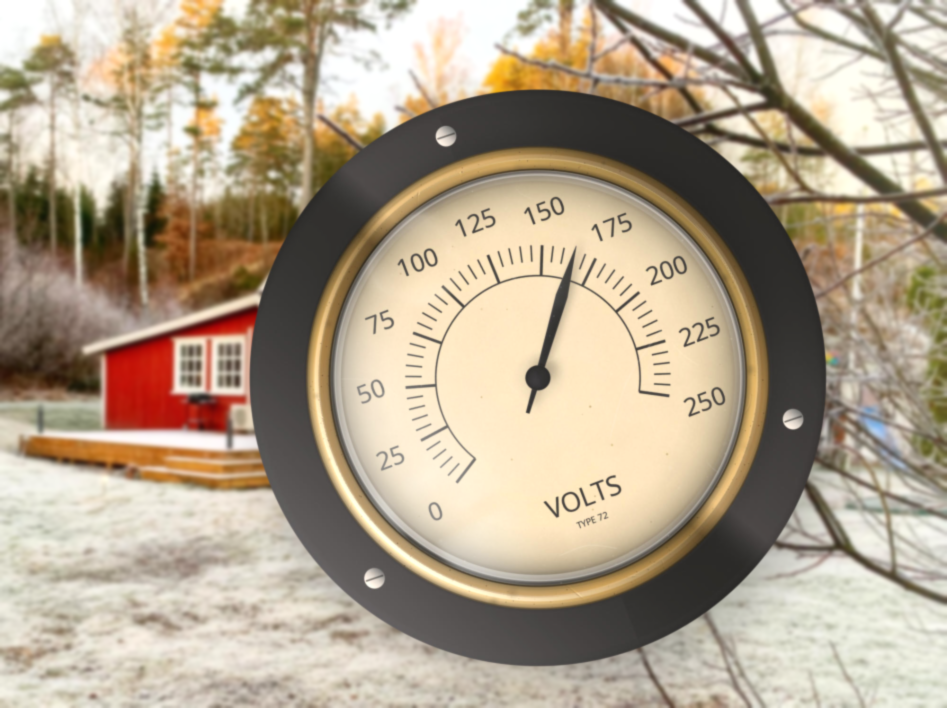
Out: value=165 unit=V
